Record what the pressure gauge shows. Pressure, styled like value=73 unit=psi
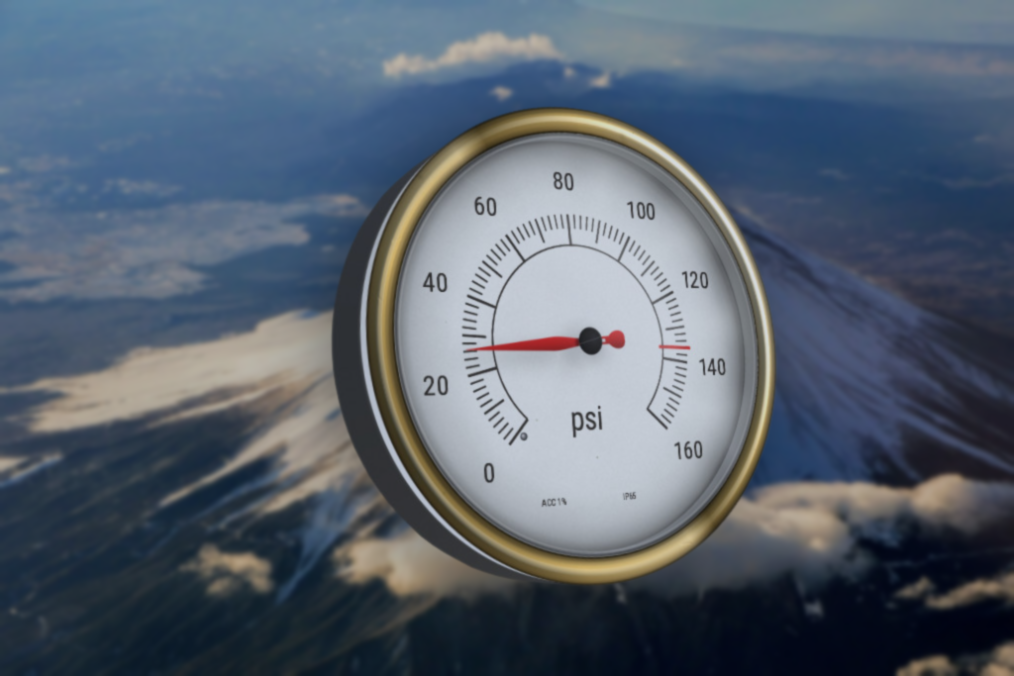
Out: value=26 unit=psi
